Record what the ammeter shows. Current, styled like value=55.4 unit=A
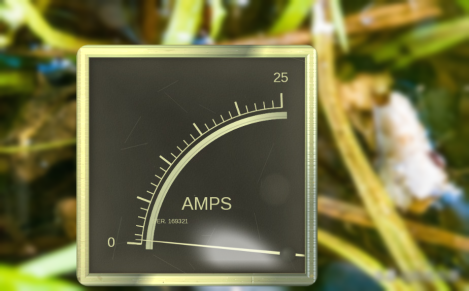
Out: value=0.5 unit=A
